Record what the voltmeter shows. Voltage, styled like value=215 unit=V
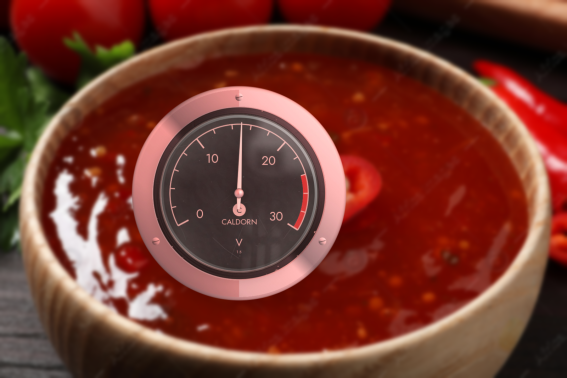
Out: value=15 unit=V
